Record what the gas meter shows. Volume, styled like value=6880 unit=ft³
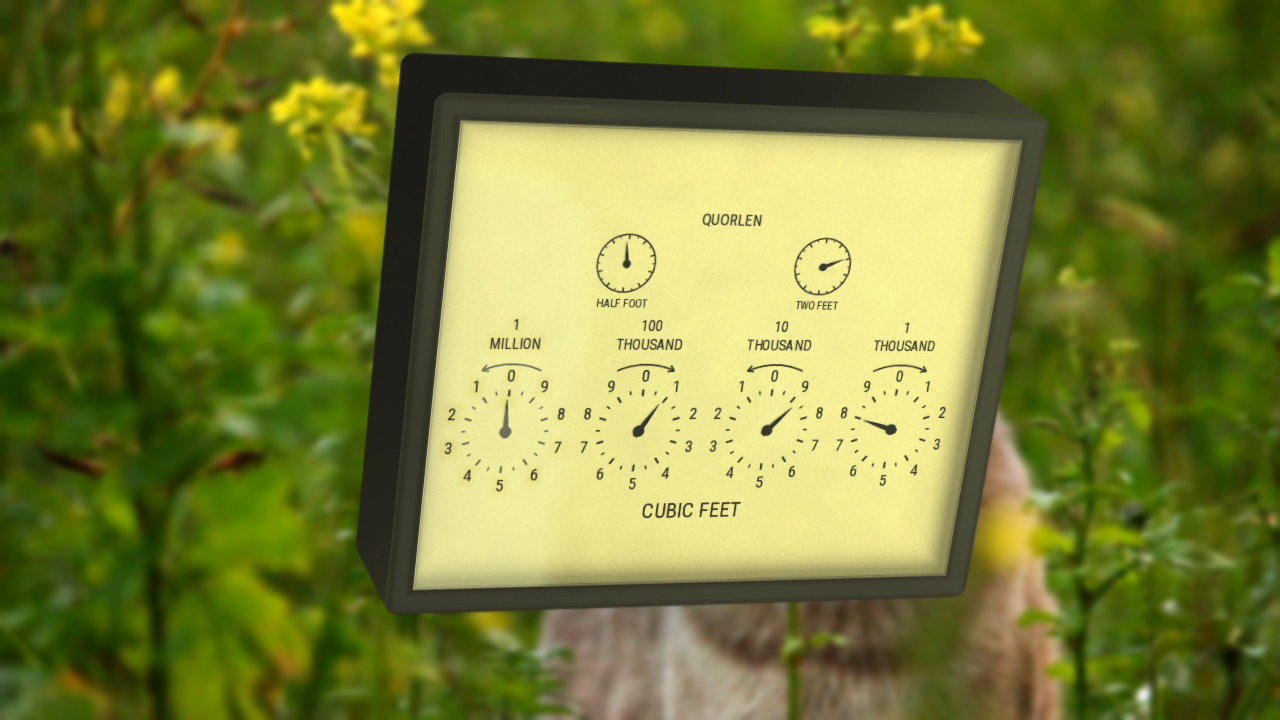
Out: value=8800 unit=ft³
